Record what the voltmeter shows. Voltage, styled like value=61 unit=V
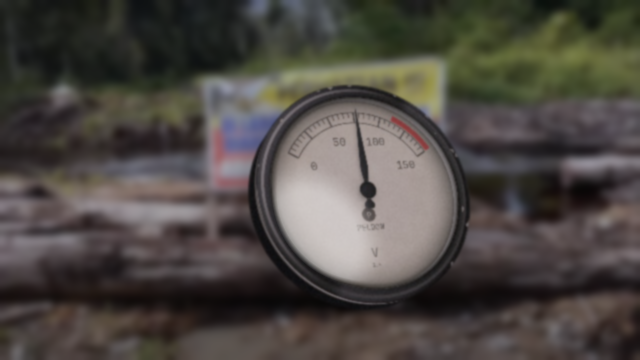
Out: value=75 unit=V
